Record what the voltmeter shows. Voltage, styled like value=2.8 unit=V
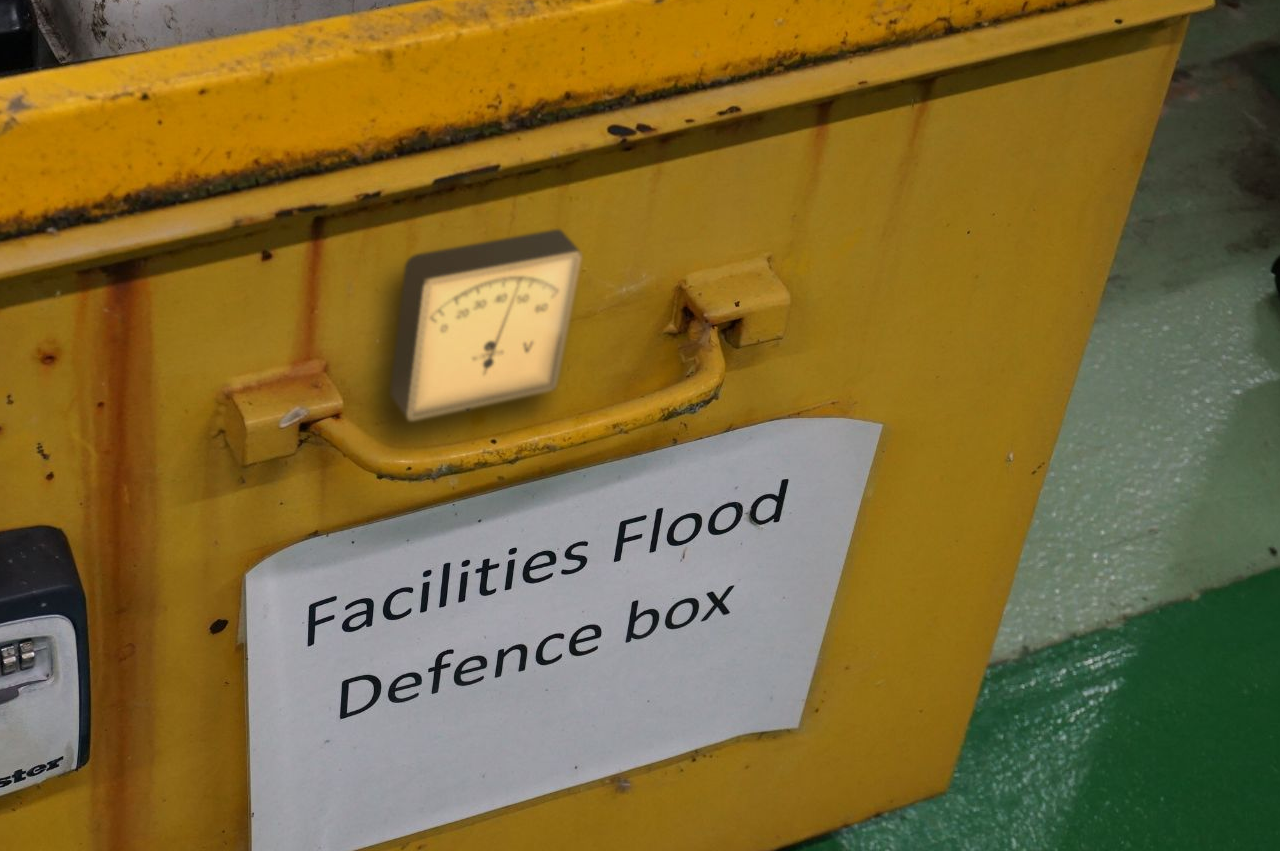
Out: value=45 unit=V
